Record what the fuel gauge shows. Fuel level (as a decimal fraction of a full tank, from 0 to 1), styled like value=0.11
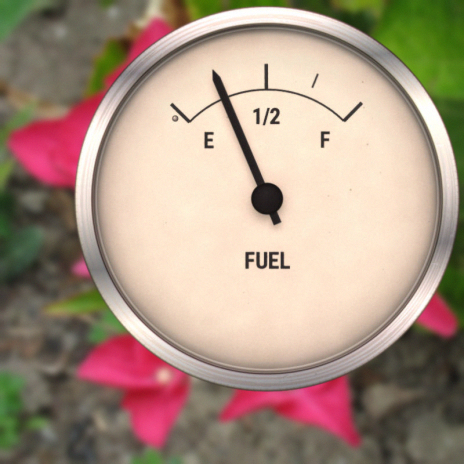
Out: value=0.25
